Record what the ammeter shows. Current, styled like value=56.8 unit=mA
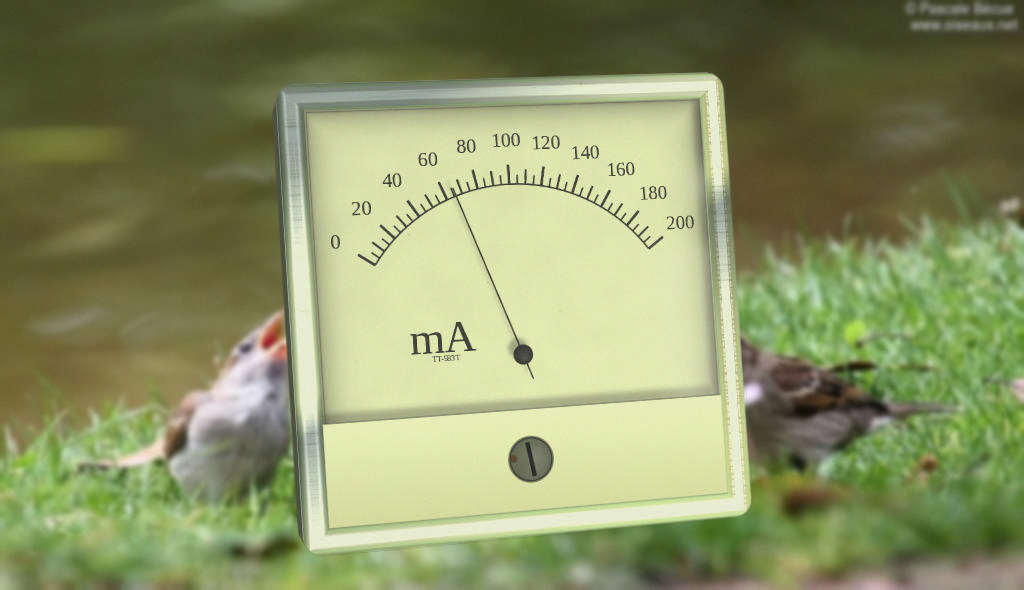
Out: value=65 unit=mA
